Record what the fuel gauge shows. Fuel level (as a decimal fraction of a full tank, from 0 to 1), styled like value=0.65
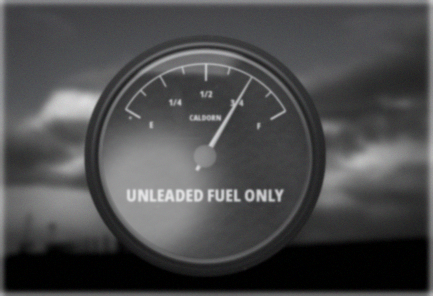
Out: value=0.75
